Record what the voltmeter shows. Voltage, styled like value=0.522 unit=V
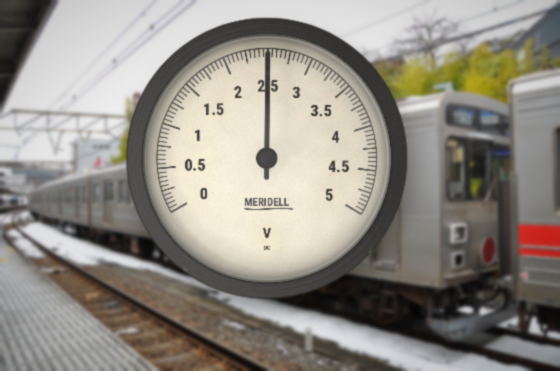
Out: value=2.5 unit=V
